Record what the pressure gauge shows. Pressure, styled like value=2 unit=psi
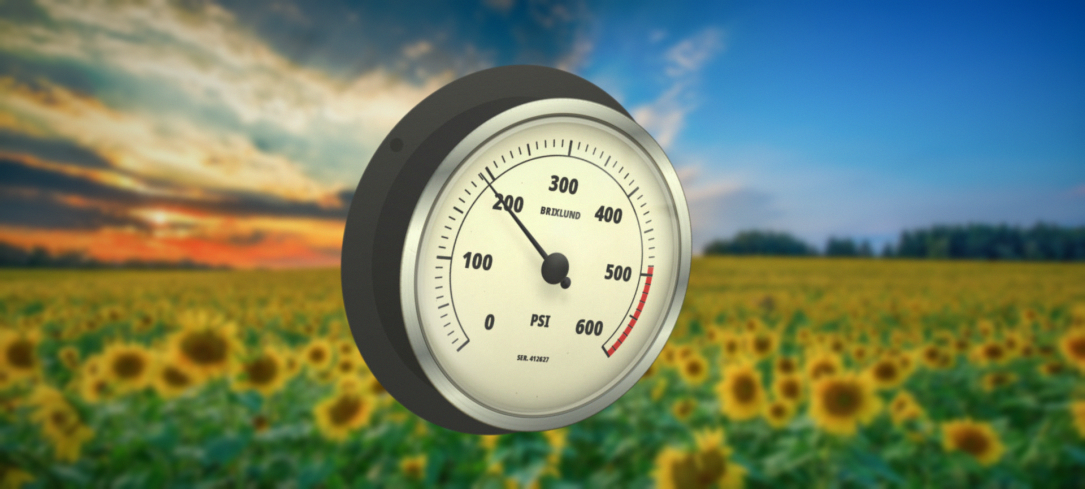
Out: value=190 unit=psi
